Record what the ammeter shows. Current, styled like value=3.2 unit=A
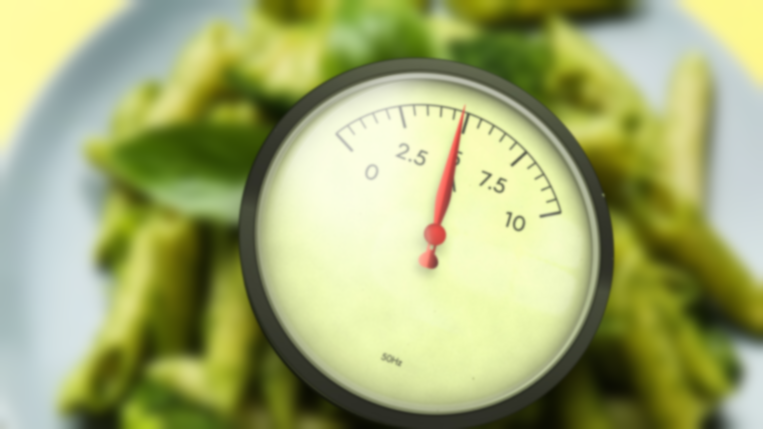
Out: value=4.75 unit=A
